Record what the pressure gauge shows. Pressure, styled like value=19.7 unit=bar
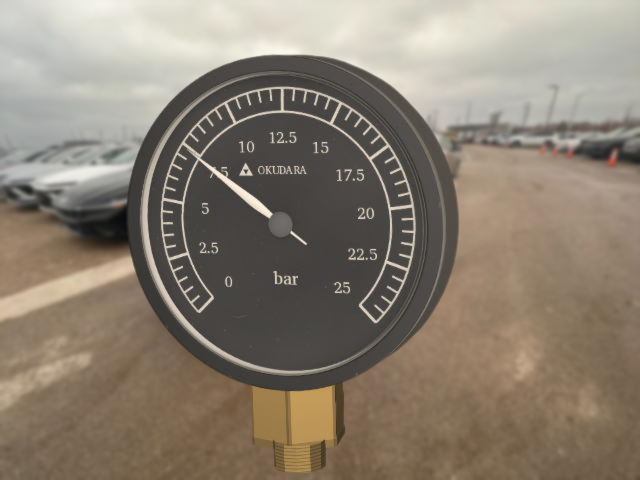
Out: value=7.5 unit=bar
